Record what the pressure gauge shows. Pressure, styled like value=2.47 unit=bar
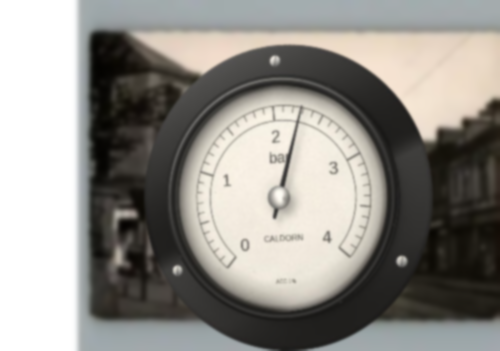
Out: value=2.3 unit=bar
